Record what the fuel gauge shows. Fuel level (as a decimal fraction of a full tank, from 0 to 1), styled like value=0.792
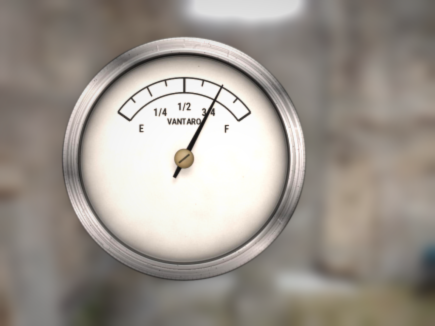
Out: value=0.75
